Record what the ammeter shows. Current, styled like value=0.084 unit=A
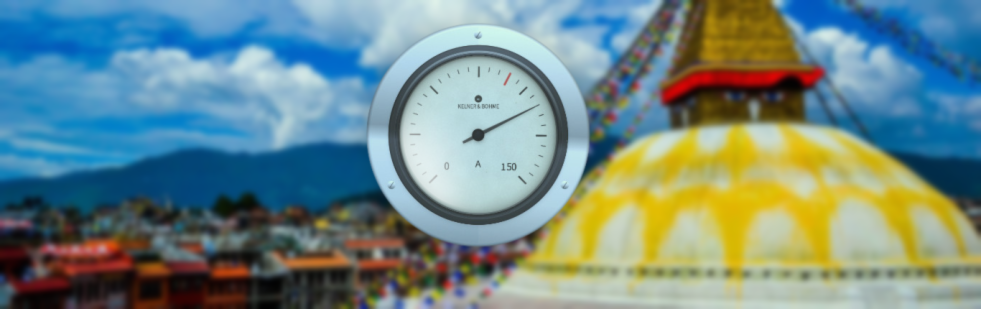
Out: value=110 unit=A
